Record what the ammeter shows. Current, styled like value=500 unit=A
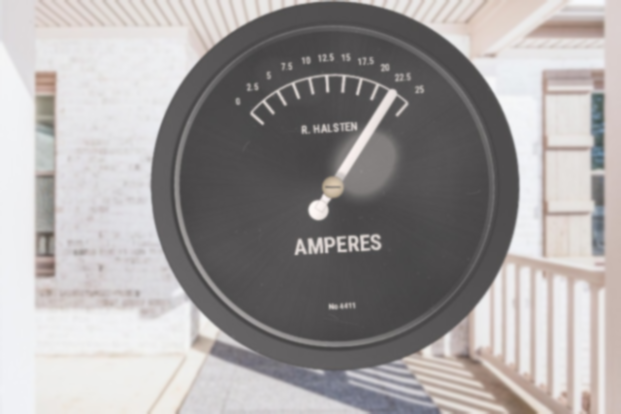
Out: value=22.5 unit=A
